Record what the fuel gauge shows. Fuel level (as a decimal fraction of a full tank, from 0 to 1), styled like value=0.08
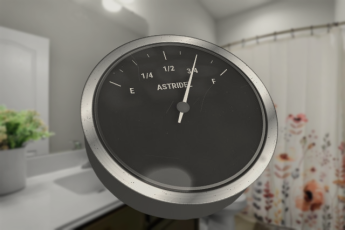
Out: value=0.75
